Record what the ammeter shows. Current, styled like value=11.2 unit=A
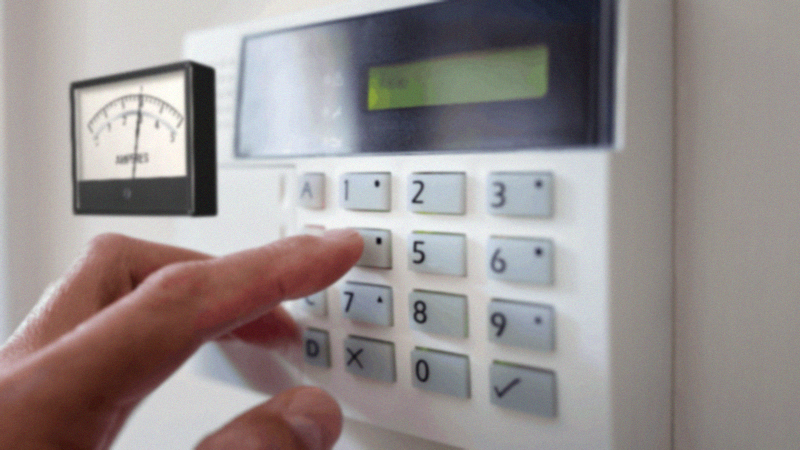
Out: value=3 unit=A
